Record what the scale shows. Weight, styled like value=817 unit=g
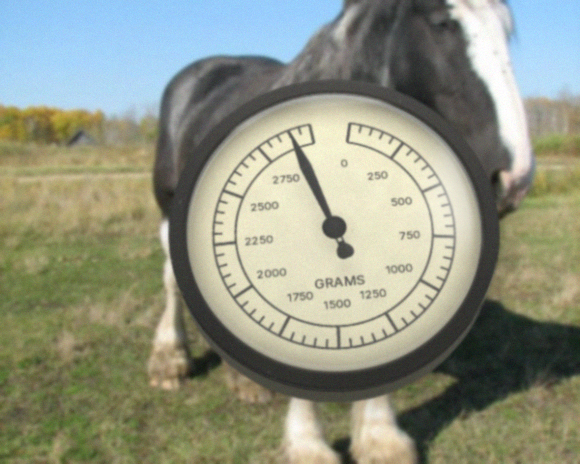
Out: value=2900 unit=g
